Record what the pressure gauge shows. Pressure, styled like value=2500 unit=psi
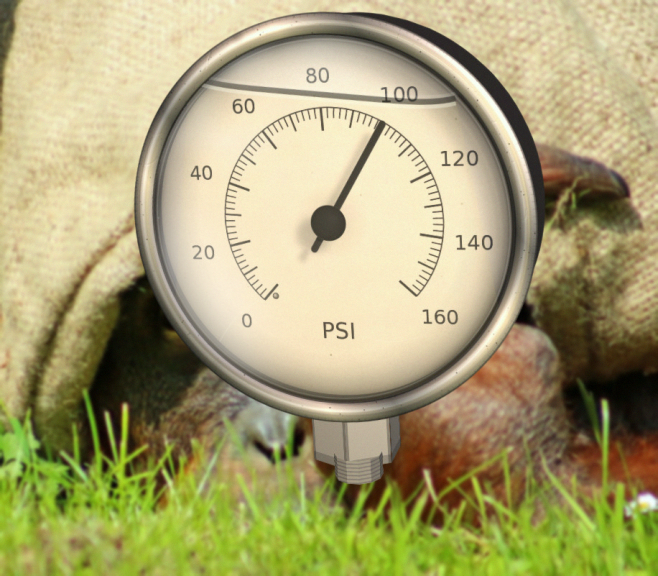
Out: value=100 unit=psi
